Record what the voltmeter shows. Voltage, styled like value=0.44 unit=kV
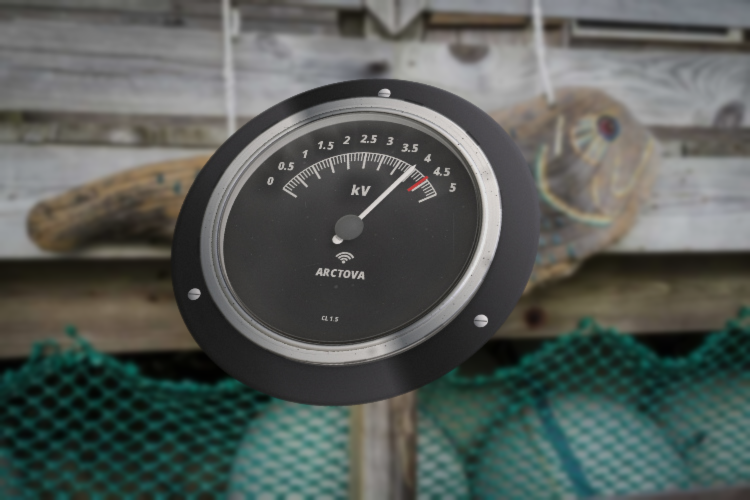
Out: value=4 unit=kV
